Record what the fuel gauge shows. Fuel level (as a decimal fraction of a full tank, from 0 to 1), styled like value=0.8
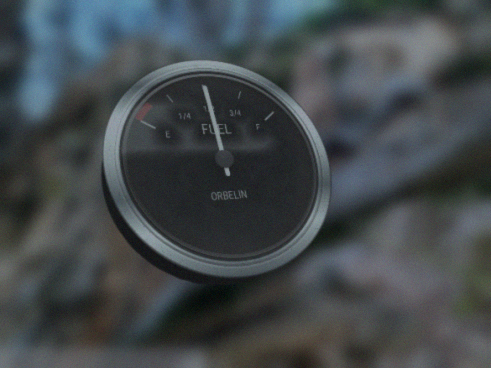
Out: value=0.5
